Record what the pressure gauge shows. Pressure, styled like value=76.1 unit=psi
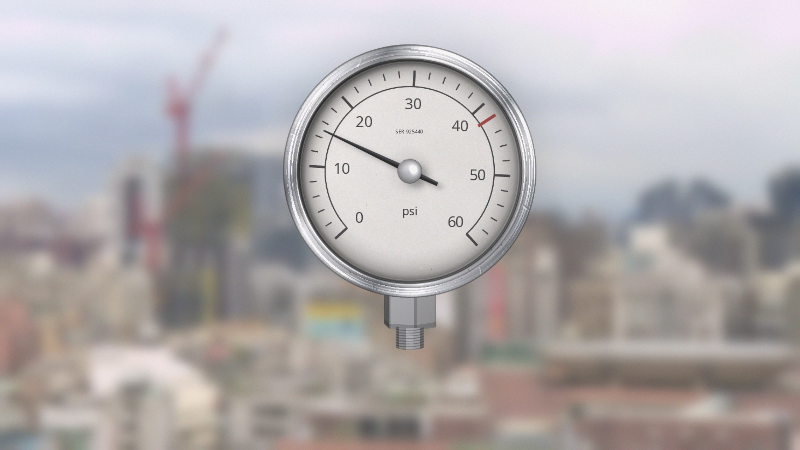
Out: value=15 unit=psi
